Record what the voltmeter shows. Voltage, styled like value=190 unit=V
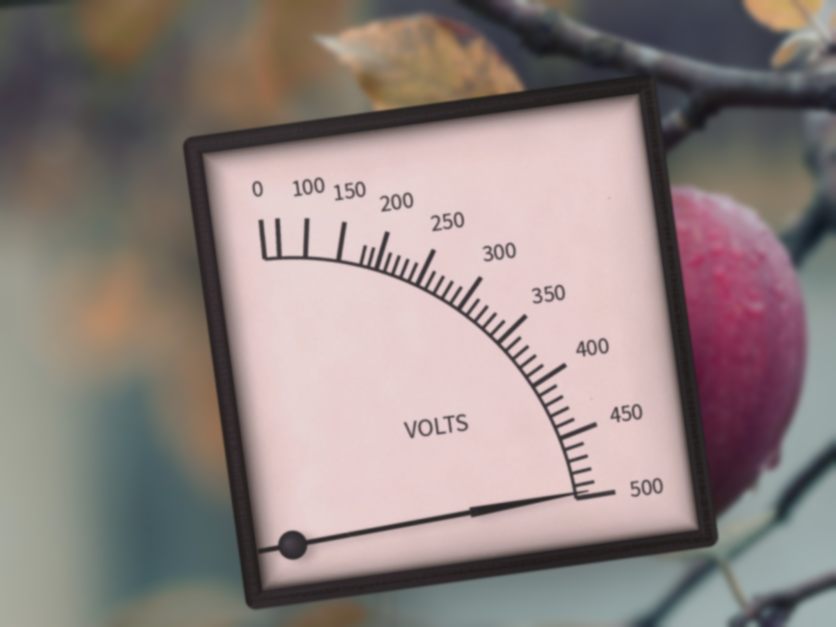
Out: value=495 unit=V
